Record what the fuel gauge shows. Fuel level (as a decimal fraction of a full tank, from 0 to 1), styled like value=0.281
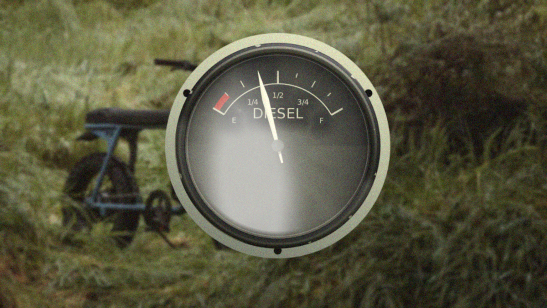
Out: value=0.375
